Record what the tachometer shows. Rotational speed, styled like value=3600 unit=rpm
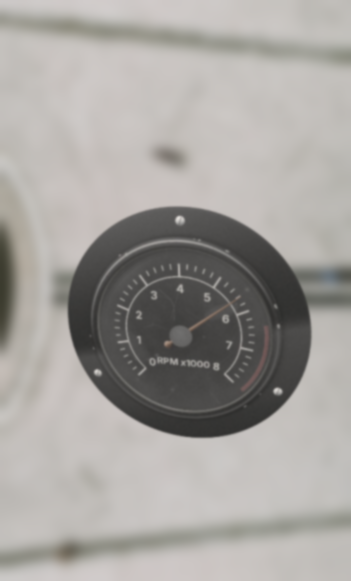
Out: value=5600 unit=rpm
